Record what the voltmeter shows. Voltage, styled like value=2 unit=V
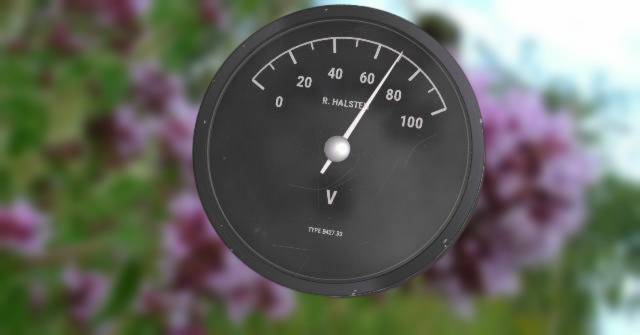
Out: value=70 unit=V
